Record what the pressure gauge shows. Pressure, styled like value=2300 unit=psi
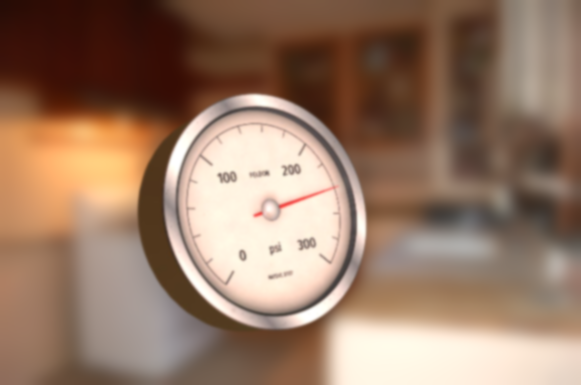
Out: value=240 unit=psi
